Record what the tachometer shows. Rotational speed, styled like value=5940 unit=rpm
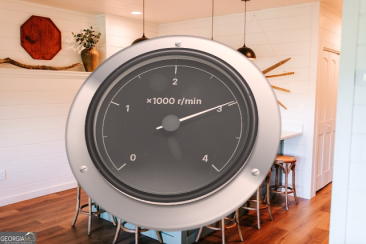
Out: value=3000 unit=rpm
